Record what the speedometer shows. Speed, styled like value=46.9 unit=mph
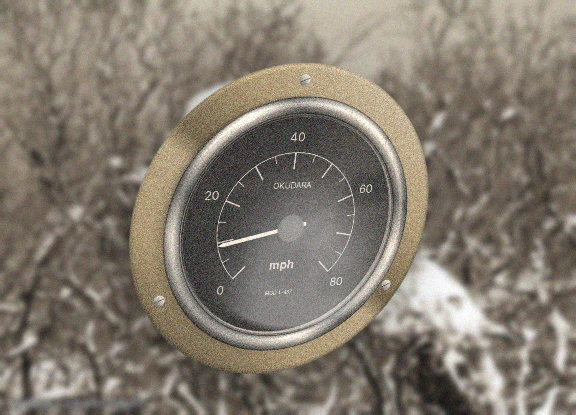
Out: value=10 unit=mph
